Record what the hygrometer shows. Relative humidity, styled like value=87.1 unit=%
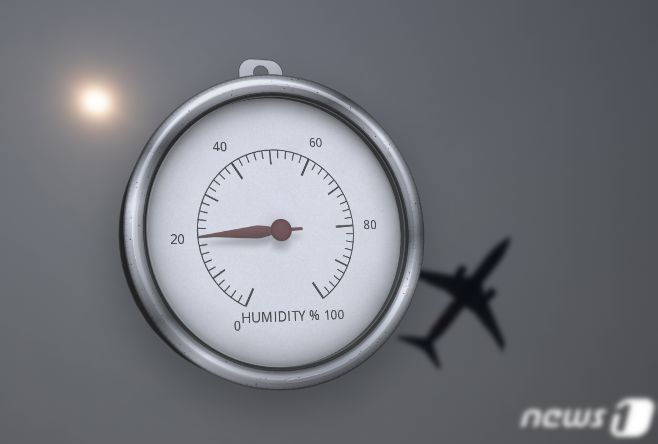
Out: value=20 unit=%
